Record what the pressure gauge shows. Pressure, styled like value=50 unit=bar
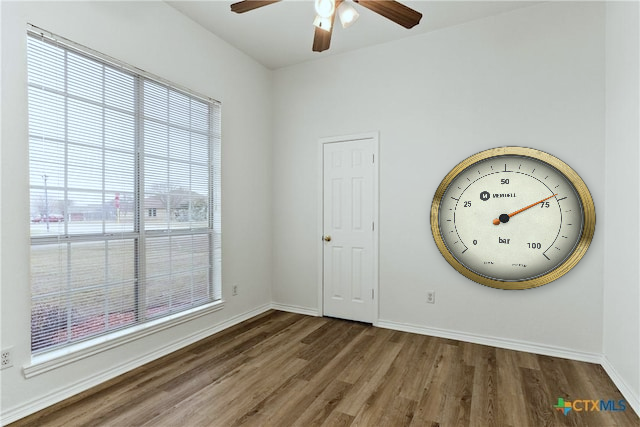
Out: value=72.5 unit=bar
